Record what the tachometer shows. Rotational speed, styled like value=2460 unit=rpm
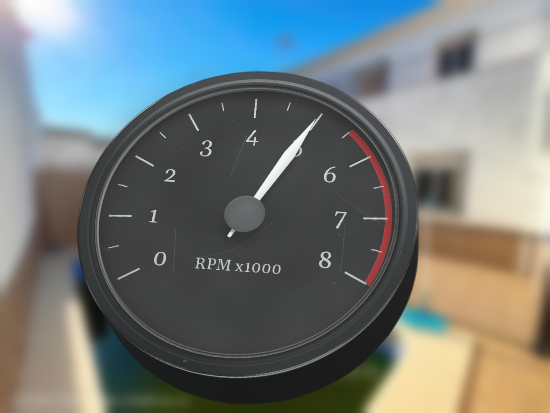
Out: value=5000 unit=rpm
